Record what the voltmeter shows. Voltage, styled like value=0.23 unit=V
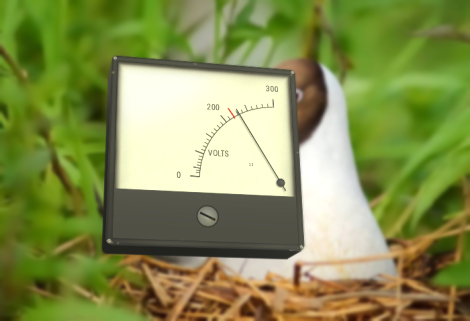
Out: value=230 unit=V
